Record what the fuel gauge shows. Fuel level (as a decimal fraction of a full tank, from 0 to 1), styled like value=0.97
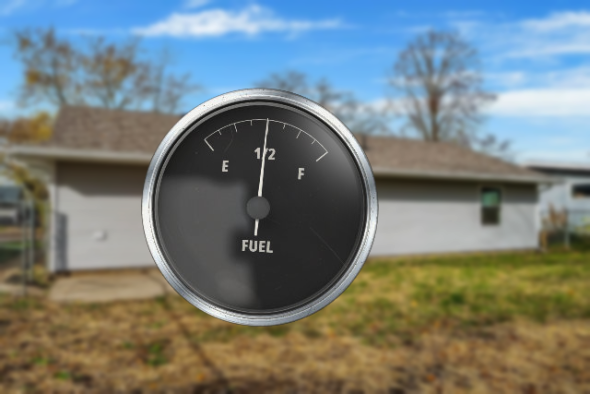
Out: value=0.5
